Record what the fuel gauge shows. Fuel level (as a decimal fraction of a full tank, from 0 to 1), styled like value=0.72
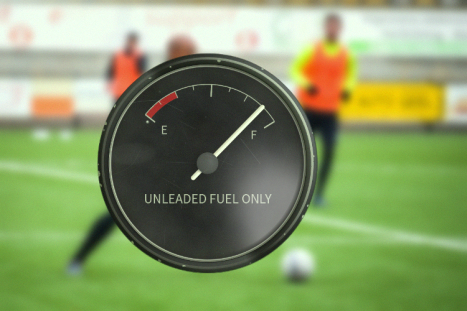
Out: value=0.875
